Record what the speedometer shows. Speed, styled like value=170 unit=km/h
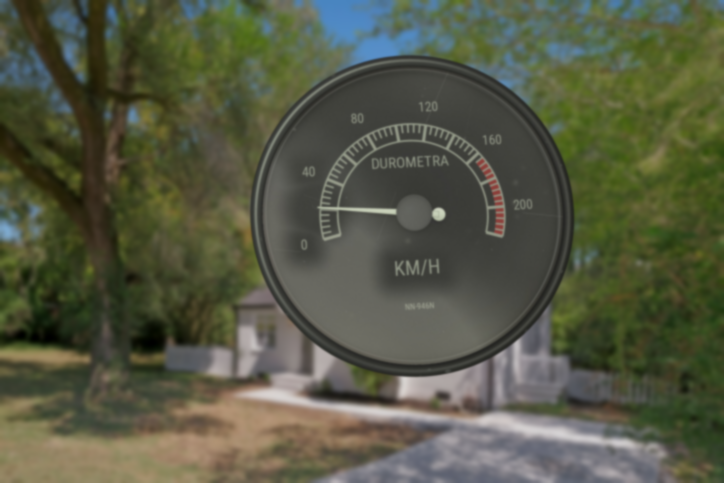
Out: value=20 unit=km/h
